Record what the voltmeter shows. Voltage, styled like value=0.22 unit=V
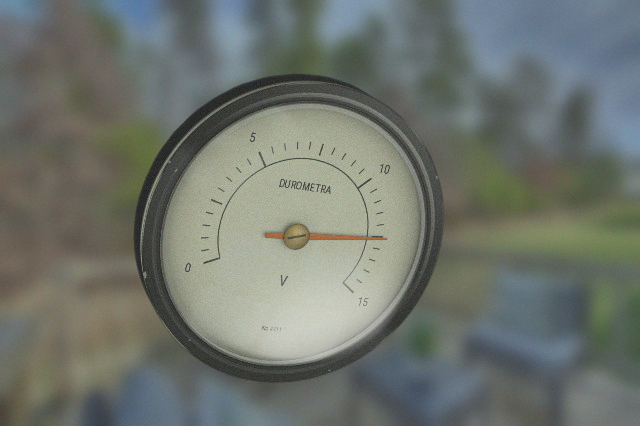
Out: value=12.5 unit=V
